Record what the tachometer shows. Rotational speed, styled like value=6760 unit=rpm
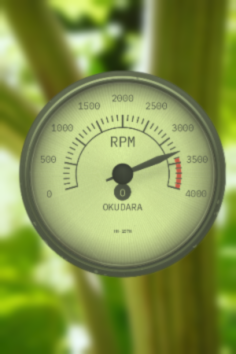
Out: value=3300 unit=rpm
